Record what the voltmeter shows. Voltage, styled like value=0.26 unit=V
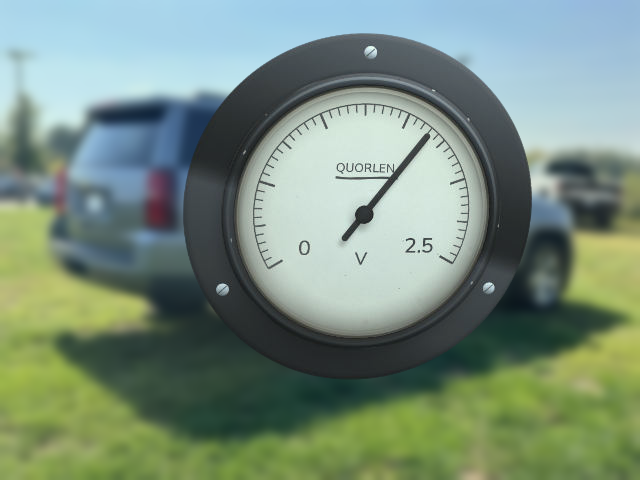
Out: value=1.65 unit=V
